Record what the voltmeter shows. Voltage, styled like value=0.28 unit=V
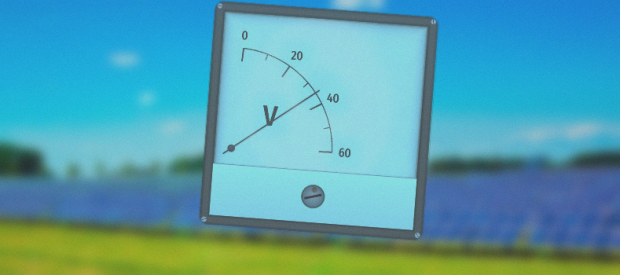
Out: value=35 unit=V
